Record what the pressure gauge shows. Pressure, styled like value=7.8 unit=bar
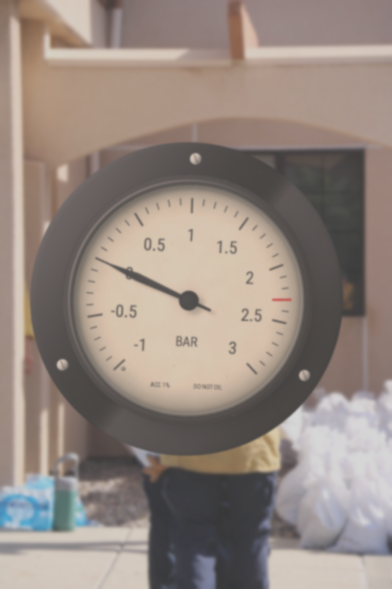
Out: value=0 unit=bar
